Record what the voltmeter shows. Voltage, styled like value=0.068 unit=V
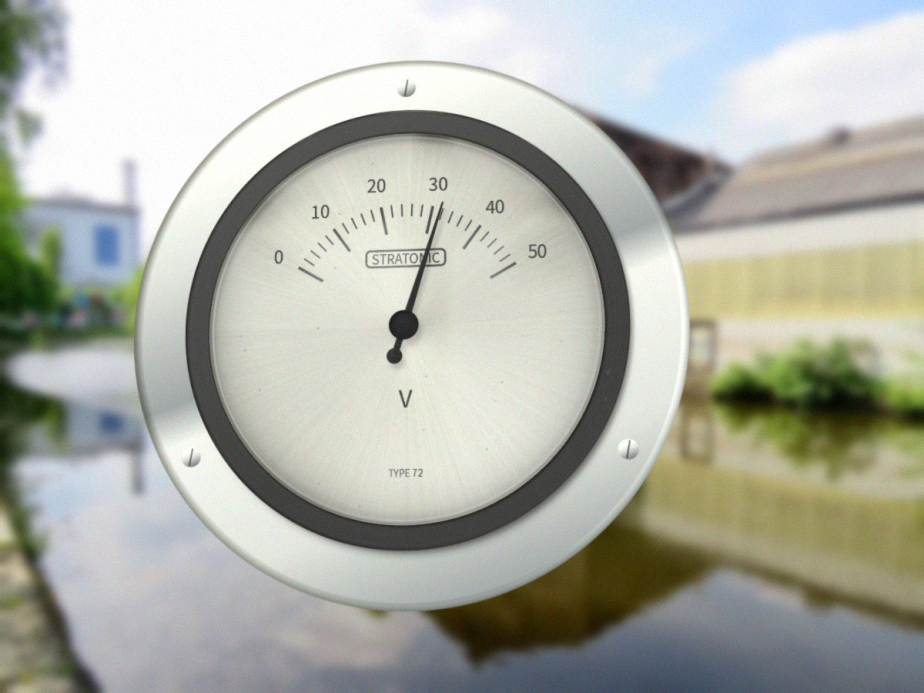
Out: value=32 unit=V
